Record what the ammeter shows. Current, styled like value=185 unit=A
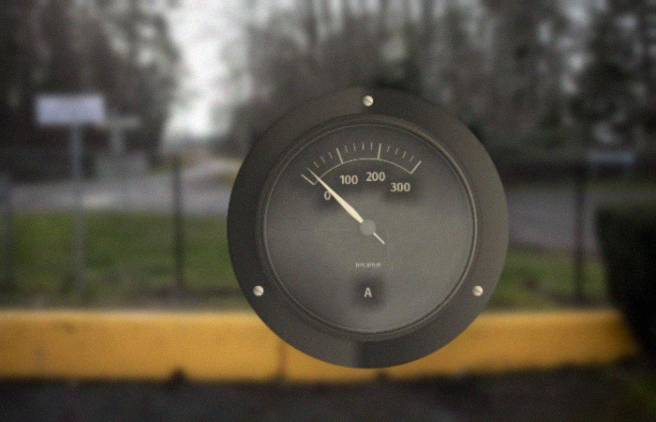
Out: value=20 unit=A
